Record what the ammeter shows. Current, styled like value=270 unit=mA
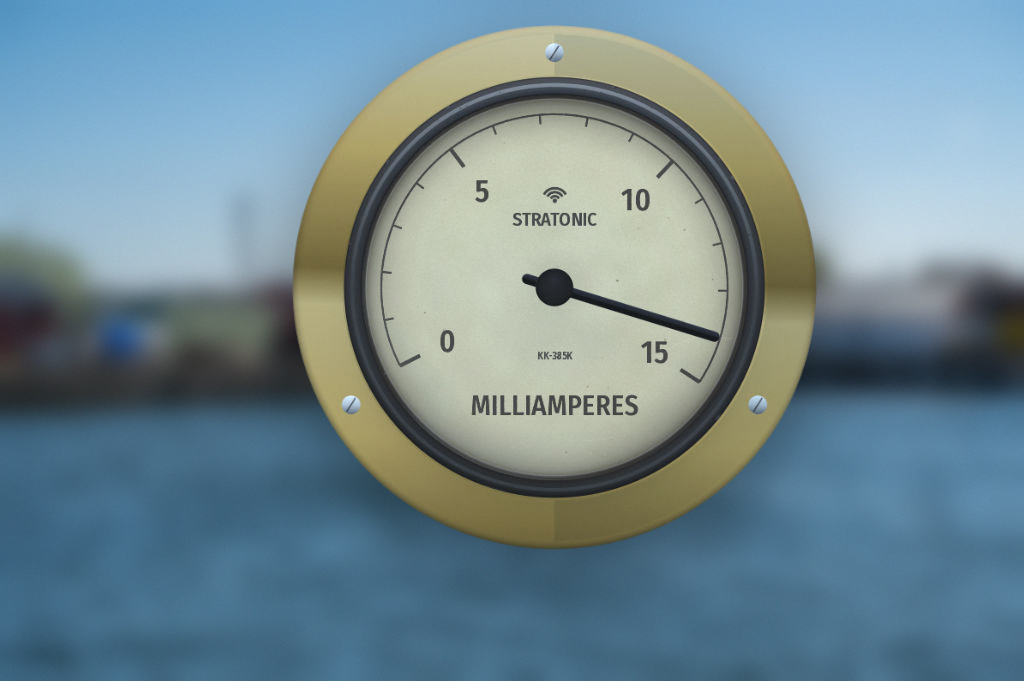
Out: value=14 unit=mA
